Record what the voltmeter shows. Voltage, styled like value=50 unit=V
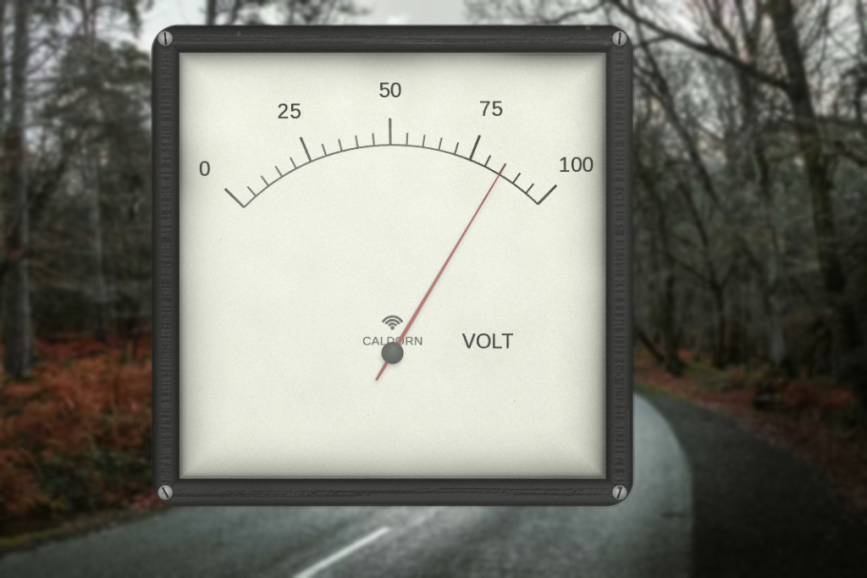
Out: value=85 unit=V
